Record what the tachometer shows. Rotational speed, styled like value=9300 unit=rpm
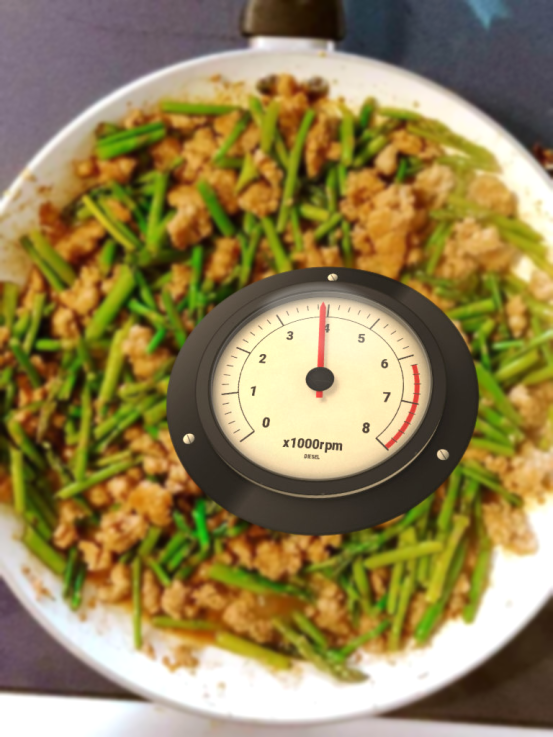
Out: value=3900 unit=rpm
